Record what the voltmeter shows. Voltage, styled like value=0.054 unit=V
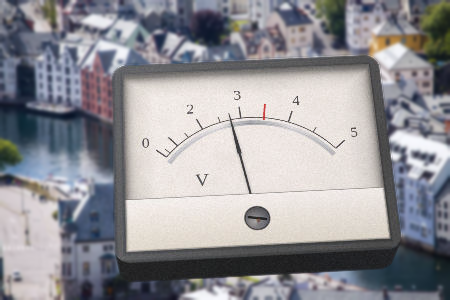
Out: value=2.75 unit=V
